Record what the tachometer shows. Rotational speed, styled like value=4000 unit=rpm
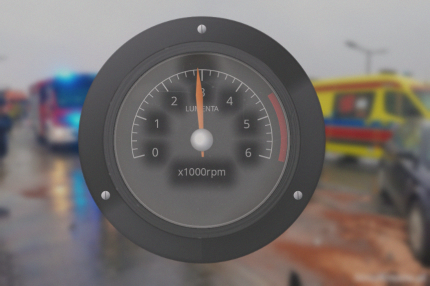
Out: value=2900 unit=rpm
